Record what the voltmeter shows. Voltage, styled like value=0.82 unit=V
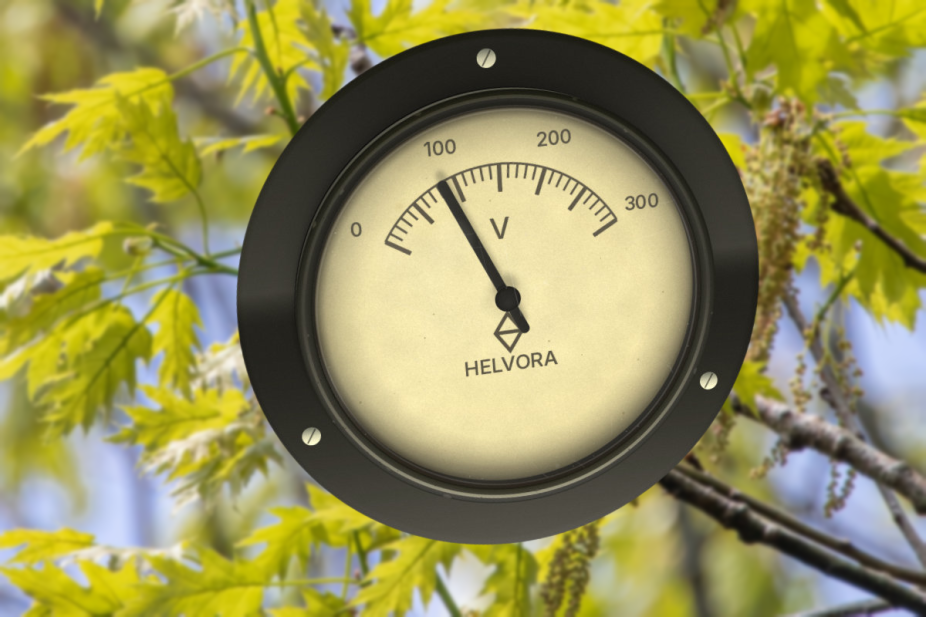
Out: value=85 unit=V
